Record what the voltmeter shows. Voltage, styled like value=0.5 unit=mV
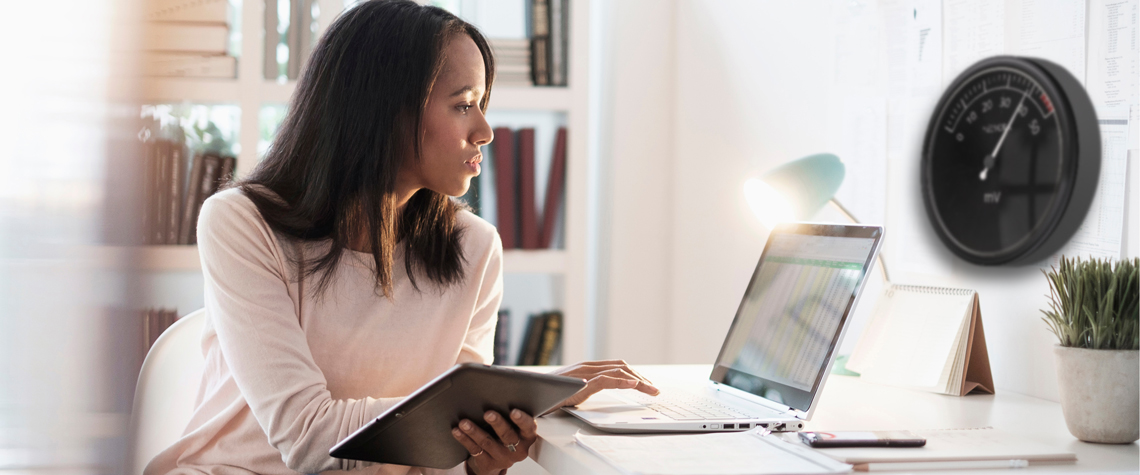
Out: value=40 unit=mV
